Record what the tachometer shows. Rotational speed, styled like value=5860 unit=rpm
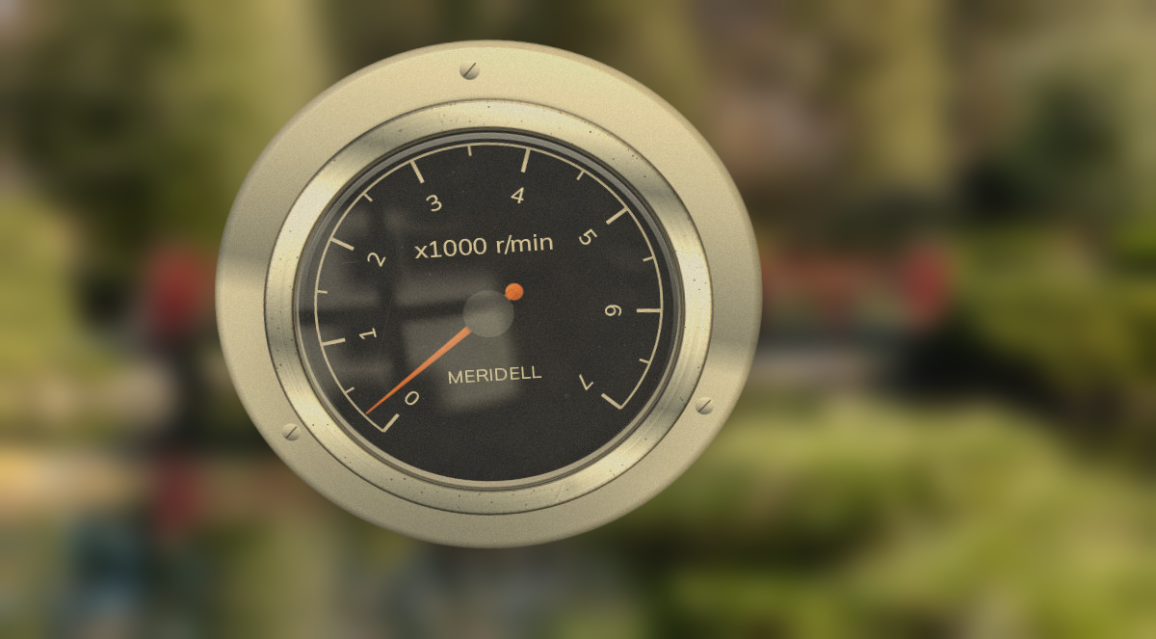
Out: value=250 unit=rpm
